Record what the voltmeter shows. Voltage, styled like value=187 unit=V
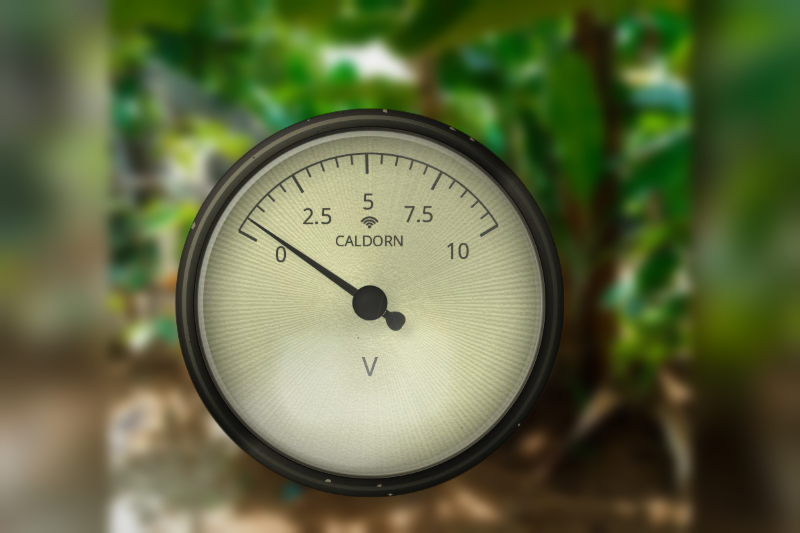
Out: value=0.5 unit=V
